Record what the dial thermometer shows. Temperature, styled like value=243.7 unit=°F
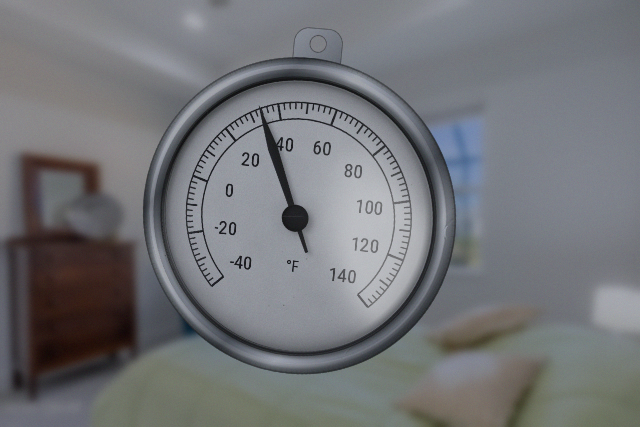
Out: value=34 unit=°F
